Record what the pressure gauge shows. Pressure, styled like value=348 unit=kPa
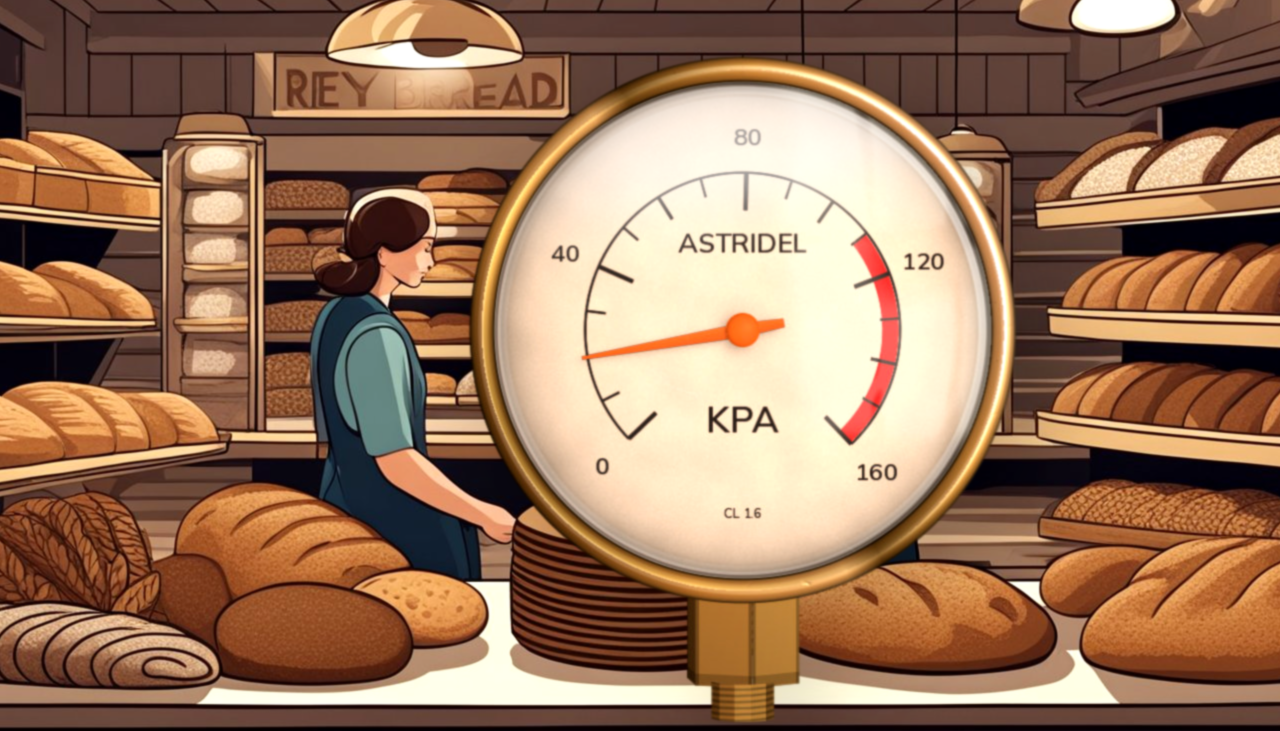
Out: value=20 unit=kPa
